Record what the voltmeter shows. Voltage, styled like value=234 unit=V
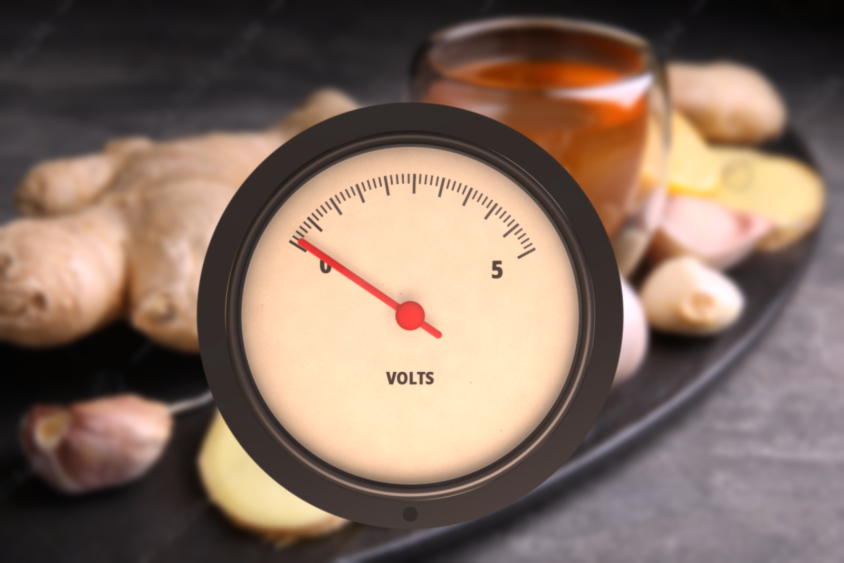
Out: value=0.1 unit=V
